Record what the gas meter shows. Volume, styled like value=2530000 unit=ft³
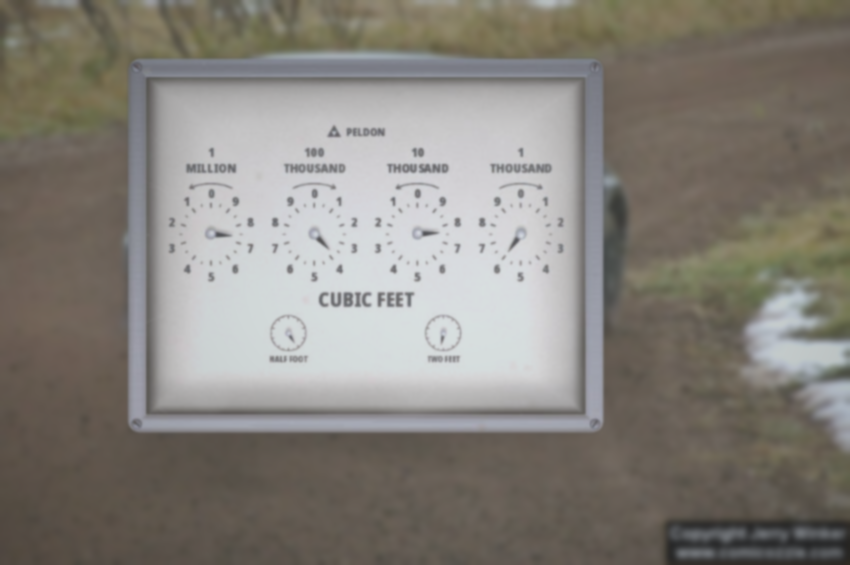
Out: value=737600 unit=ft³
